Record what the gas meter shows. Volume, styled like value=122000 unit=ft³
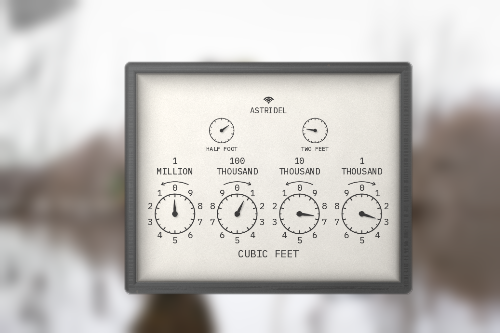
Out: value=7300 unit=ft³
